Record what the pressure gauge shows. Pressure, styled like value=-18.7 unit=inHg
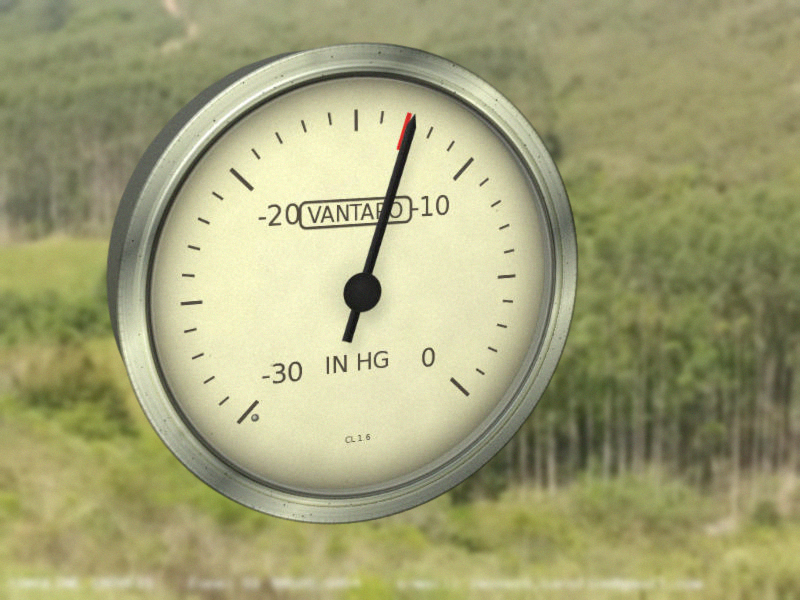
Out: value=-13 unit=inHg
